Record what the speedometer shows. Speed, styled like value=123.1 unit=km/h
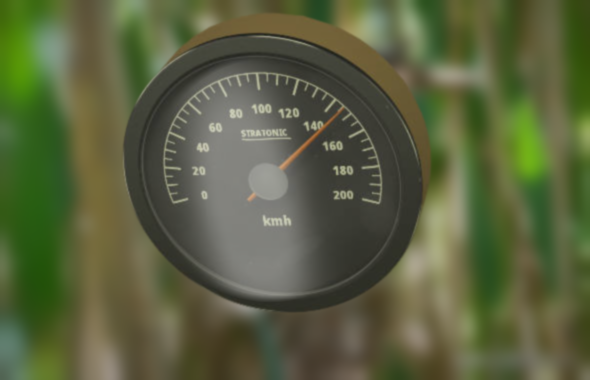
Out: value=145 unit=km/h
